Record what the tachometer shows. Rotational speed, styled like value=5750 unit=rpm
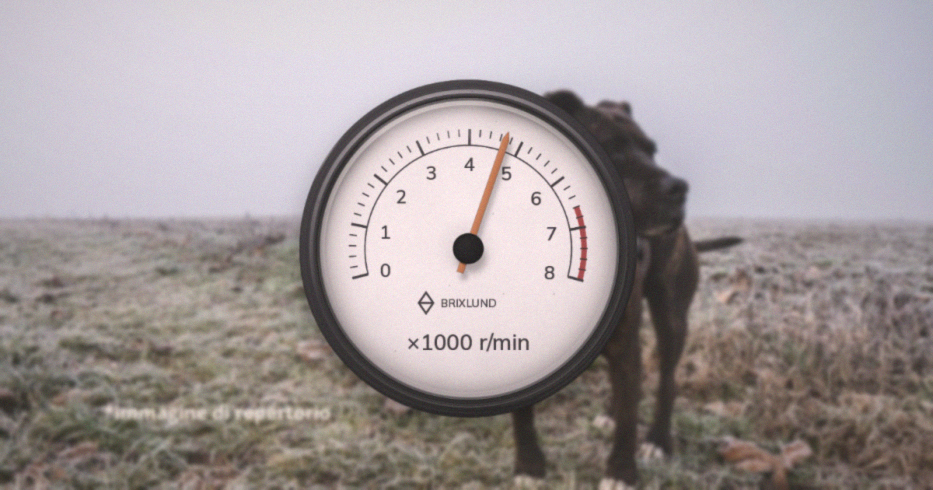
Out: value=4700 unit=rpm
